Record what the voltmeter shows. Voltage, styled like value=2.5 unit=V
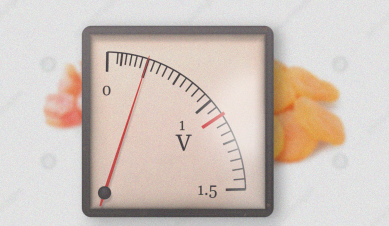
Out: value=0.5 unit=V
